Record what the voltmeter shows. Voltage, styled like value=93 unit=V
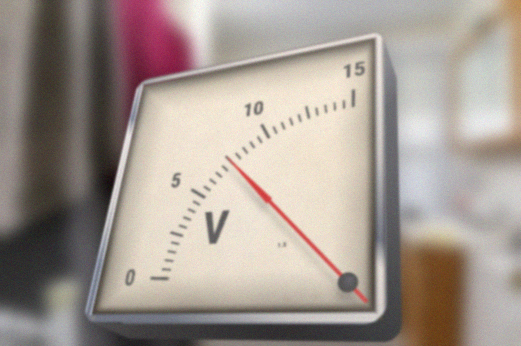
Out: value=7.5 unit=V
